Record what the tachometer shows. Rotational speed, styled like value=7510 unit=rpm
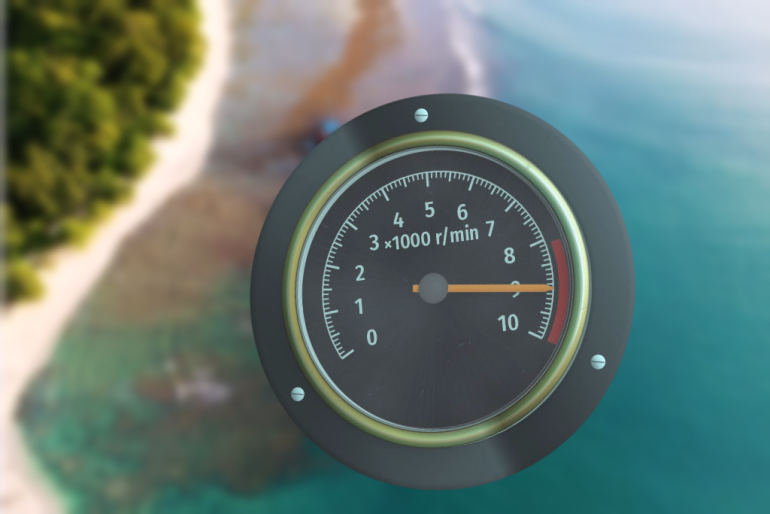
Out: value=9000 unit=rpm
